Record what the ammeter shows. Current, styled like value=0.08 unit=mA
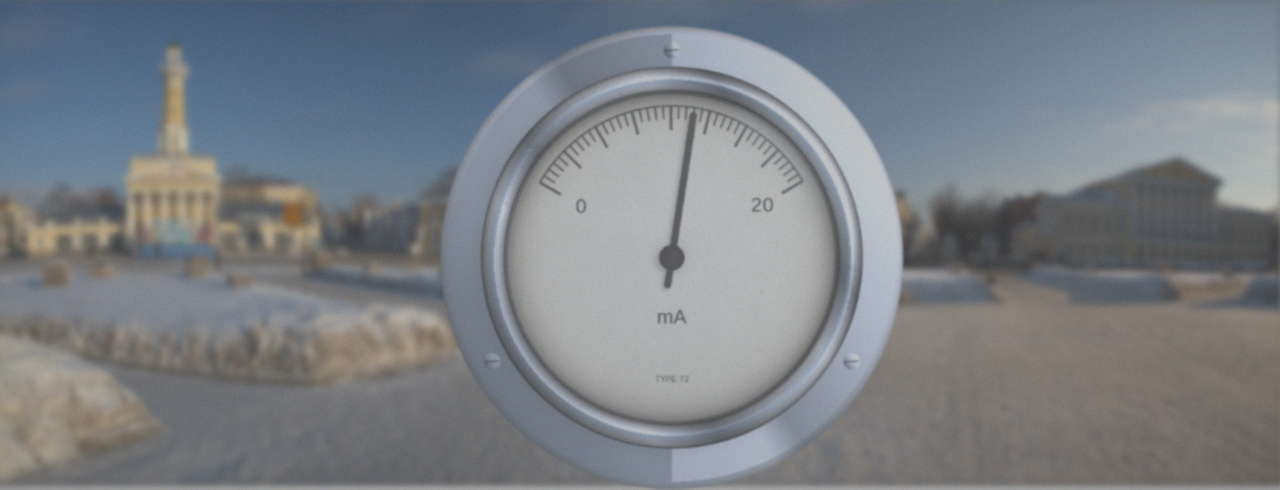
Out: value=11.5 unit=mA
